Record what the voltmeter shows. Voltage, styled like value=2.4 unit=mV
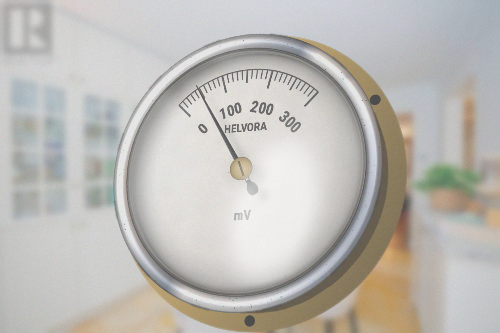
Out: value=50 unit=mV
